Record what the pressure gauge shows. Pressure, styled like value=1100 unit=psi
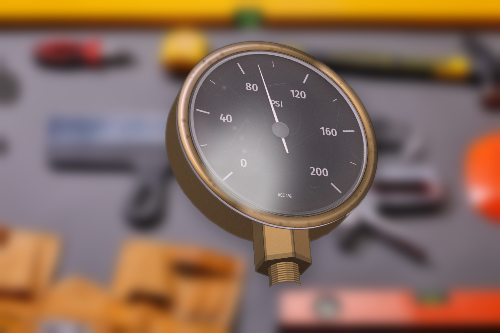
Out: value=90 unit=psi
